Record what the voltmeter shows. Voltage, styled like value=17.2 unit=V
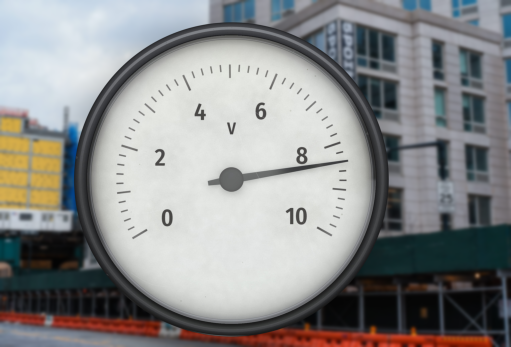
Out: value=8.4 unit=V
